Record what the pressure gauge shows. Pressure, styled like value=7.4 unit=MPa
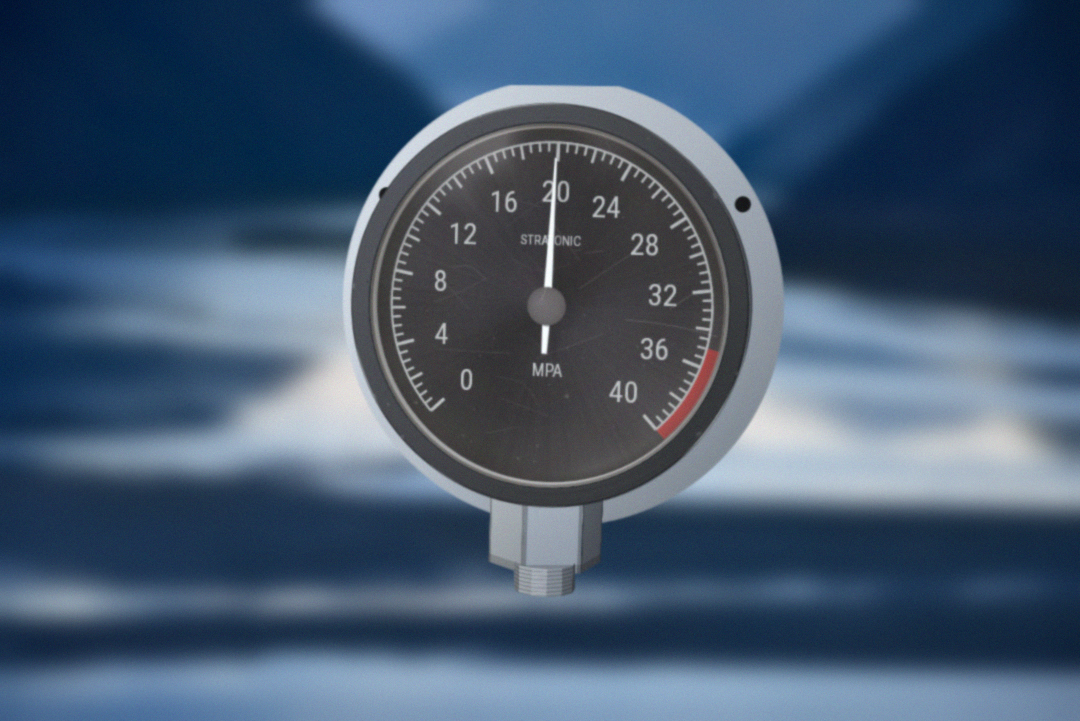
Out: value=20 unit=MPa
